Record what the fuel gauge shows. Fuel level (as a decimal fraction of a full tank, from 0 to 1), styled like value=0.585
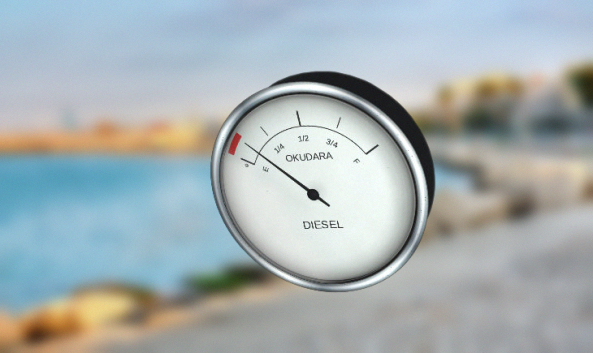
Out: value=0.125
